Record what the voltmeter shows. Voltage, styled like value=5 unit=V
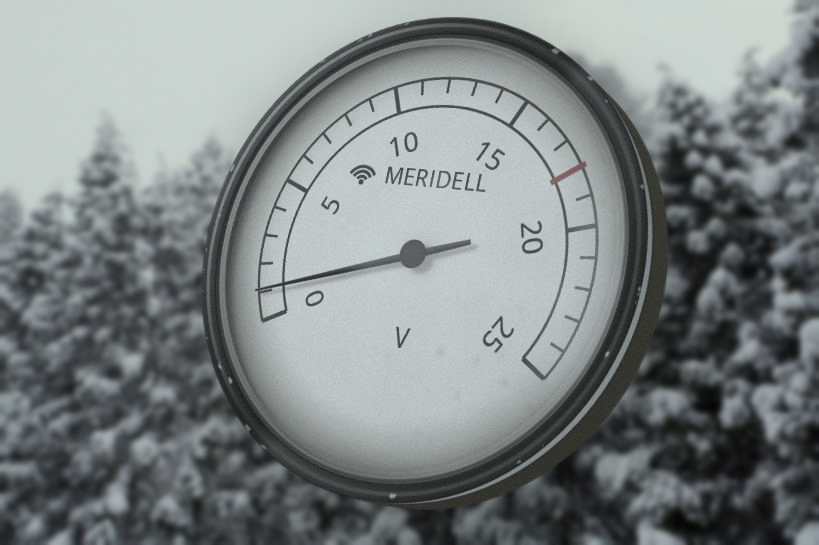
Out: value=1 unit=V
